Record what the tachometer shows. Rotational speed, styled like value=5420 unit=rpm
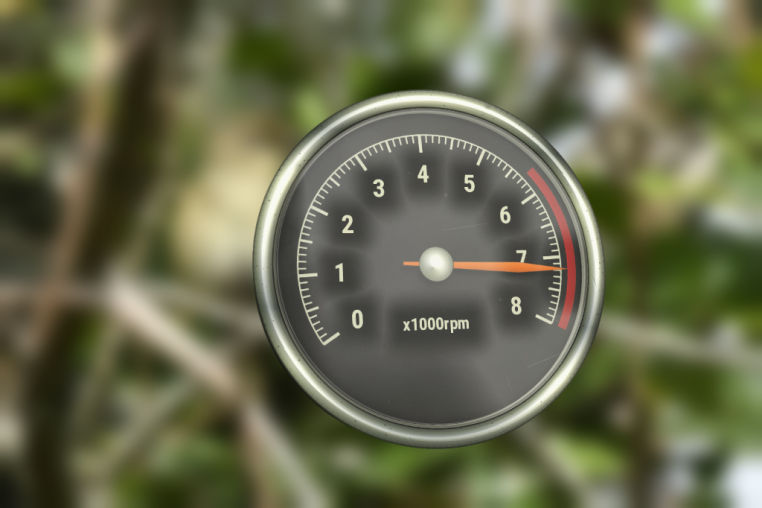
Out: value=7200 unit=rpm
